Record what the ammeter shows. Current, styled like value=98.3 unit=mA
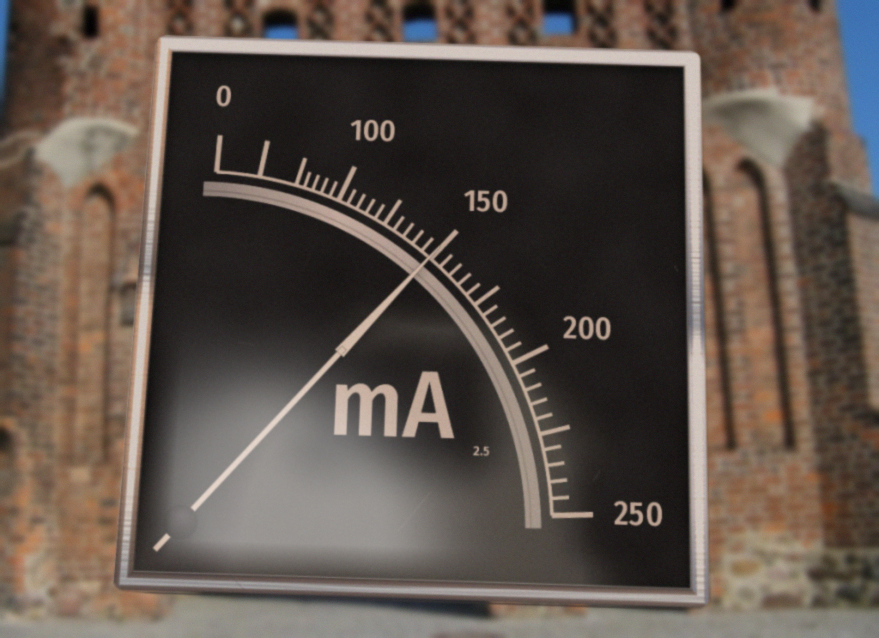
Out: value=150 unit=mA
